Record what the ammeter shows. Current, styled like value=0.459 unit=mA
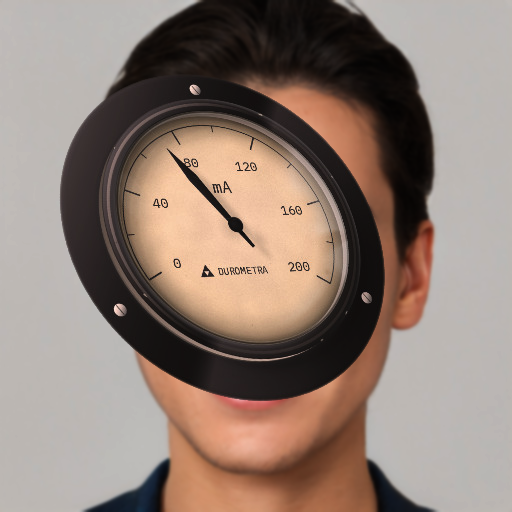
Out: value=70 unit=mA
